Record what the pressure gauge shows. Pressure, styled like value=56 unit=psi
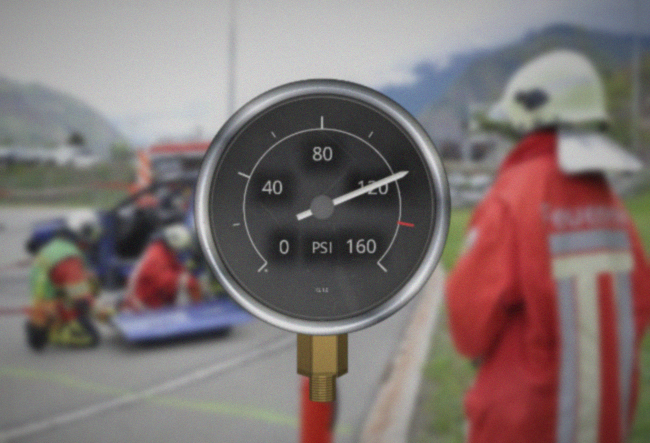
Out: value=120 unit=psi
